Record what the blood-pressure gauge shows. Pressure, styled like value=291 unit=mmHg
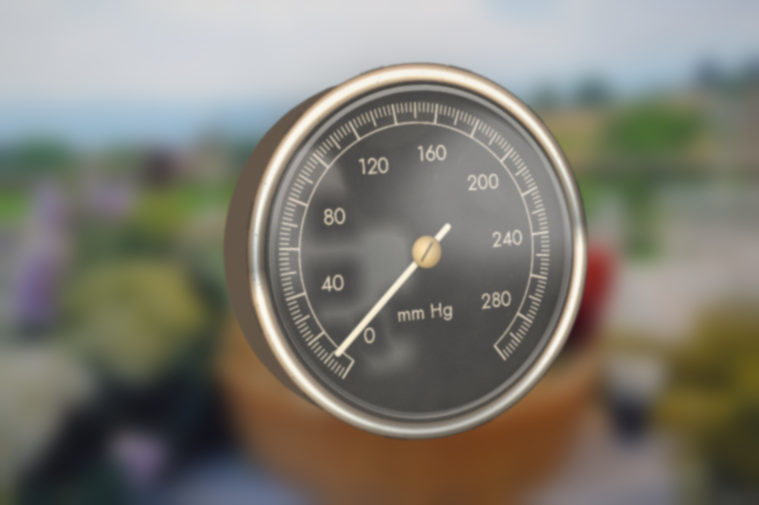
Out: value=10 unit=mmHg
